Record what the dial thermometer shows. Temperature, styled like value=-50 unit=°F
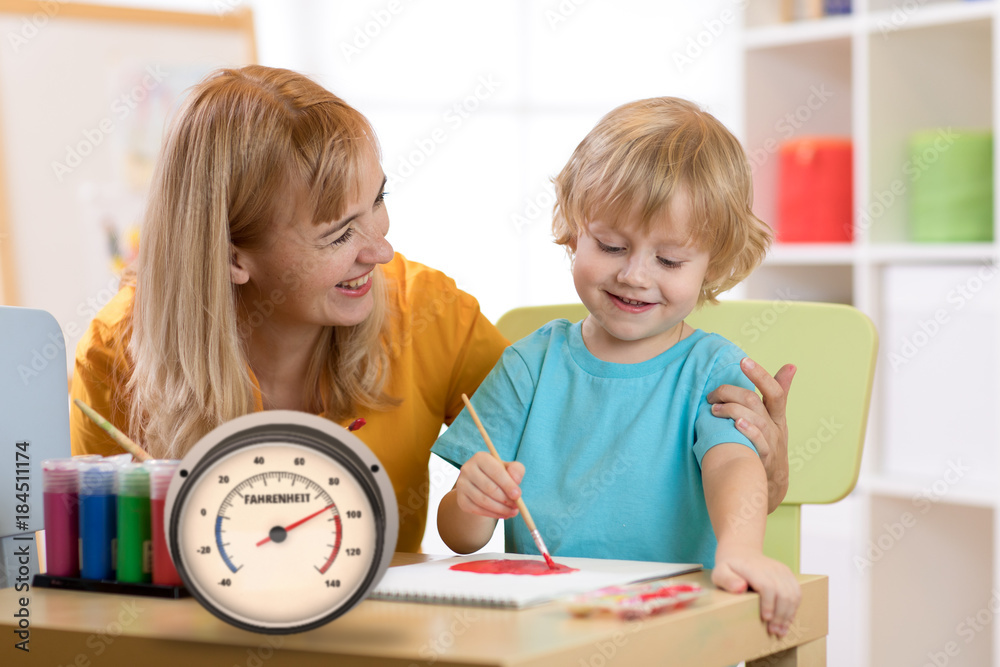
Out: value=90 unit=°F
